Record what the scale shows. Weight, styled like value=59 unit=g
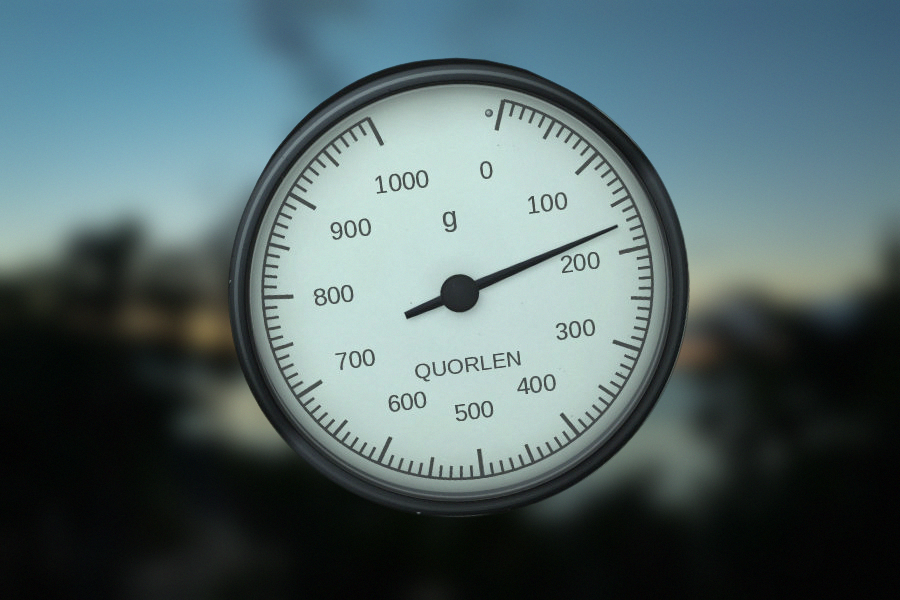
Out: value=170 unit=g
